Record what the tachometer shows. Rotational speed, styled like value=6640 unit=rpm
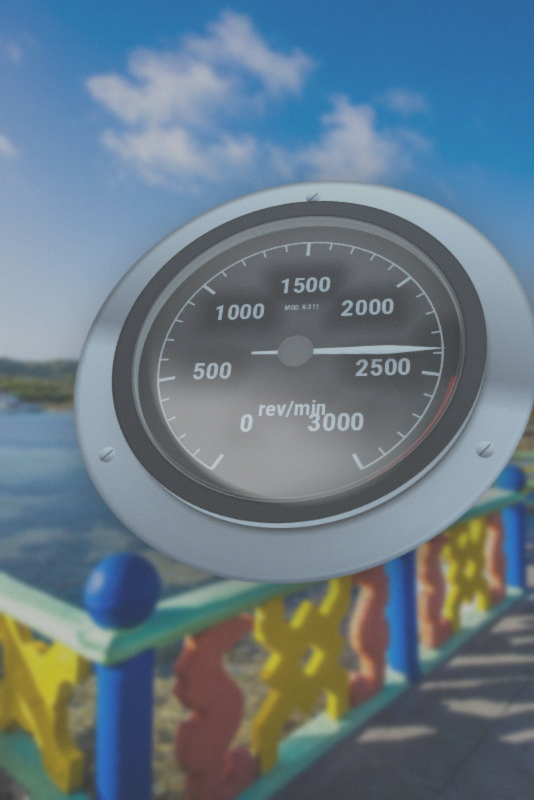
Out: value=2400 unit=rpm
